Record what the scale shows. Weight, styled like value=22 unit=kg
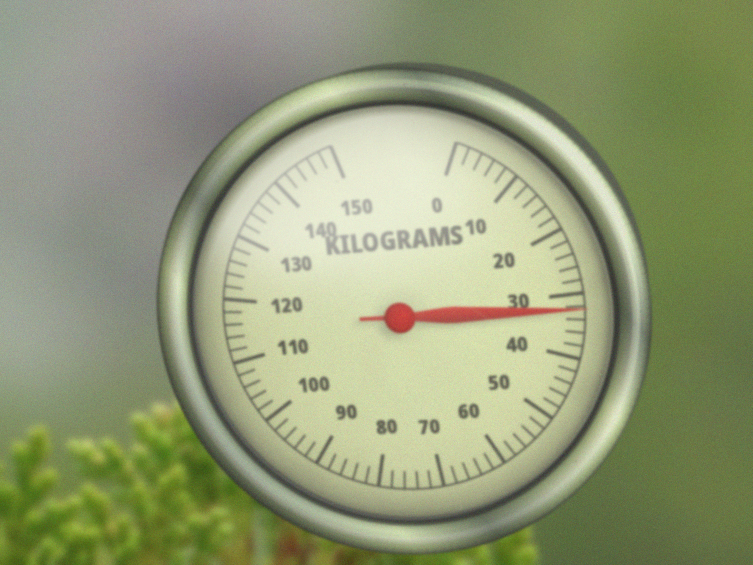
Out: value=32 unit=kg
